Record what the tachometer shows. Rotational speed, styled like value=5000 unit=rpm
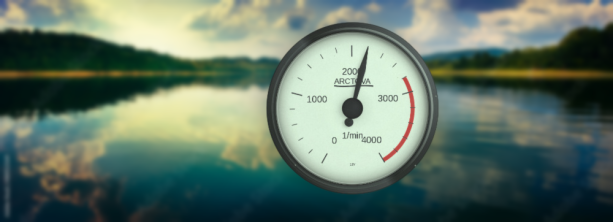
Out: value=2200 unit=rpm
